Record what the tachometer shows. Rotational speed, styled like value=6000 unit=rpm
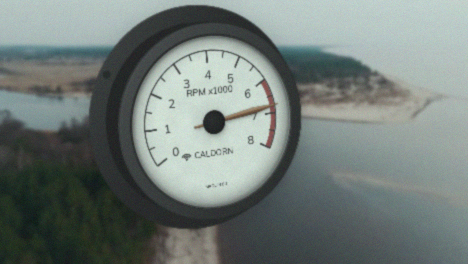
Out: value=6750 unit=rpm
